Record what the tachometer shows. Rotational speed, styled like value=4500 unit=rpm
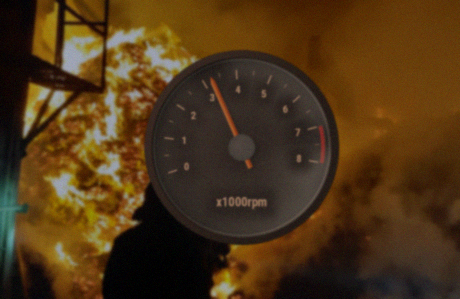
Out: value=3250 unit=rpm
